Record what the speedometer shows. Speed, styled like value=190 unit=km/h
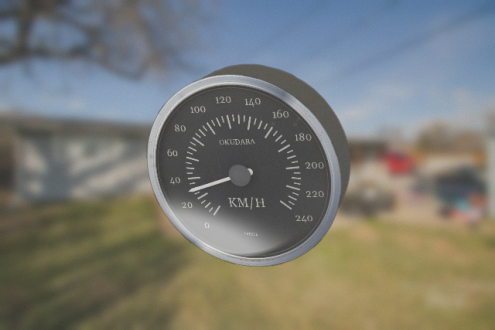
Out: value=30 unit=km/h
